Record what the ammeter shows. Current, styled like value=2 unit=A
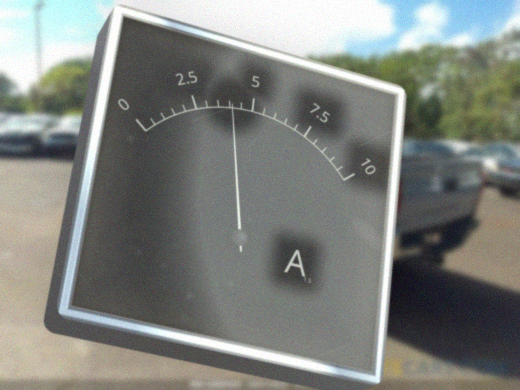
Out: value=4 unit=A
